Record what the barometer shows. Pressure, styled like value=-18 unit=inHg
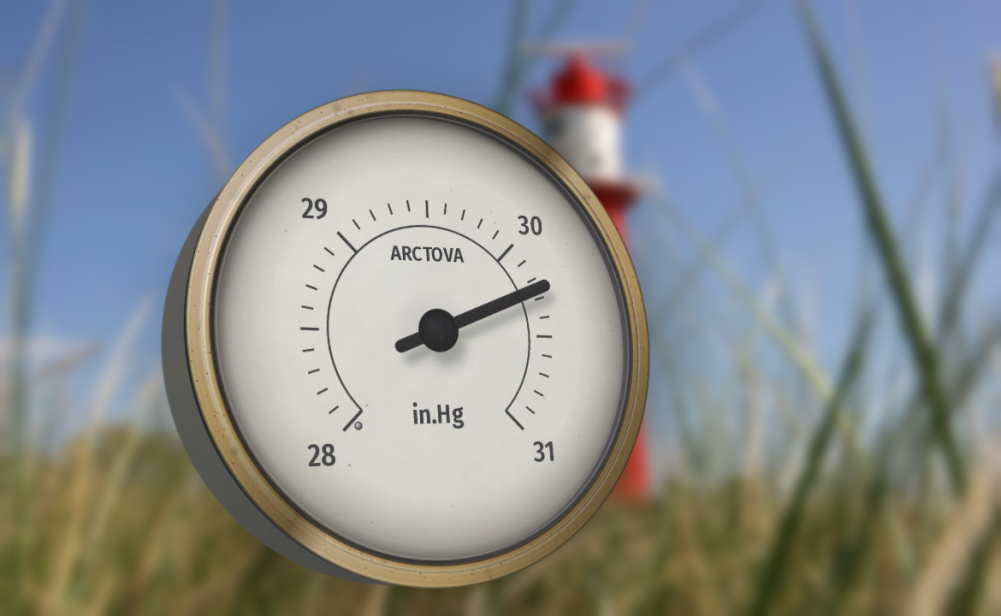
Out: value=30.25 unit=inHg
